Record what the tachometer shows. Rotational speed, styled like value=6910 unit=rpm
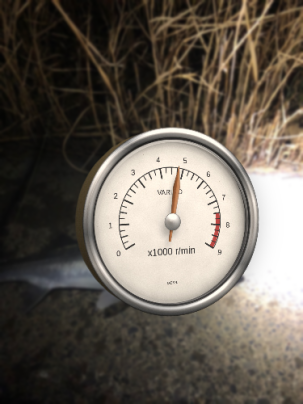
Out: value=4750 unit=rpm
